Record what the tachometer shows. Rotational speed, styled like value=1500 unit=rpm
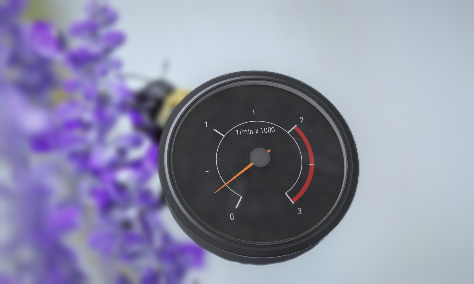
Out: value=250 unit=rpm
